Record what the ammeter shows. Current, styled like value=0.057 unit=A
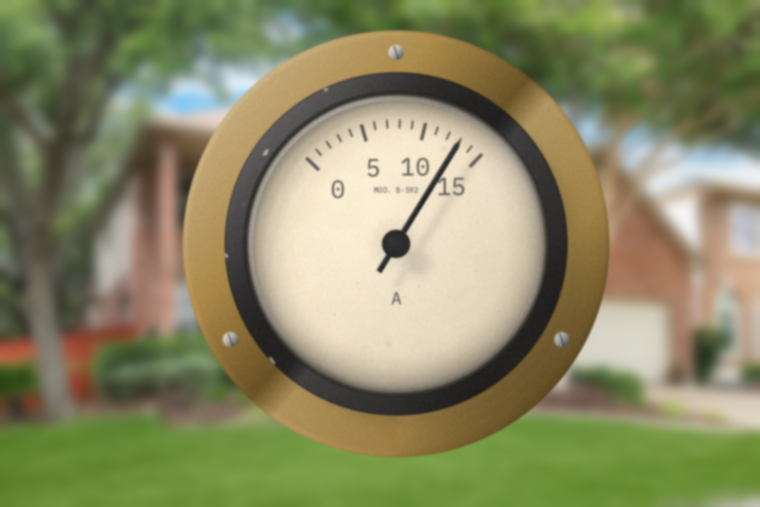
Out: value=13 unit=A
